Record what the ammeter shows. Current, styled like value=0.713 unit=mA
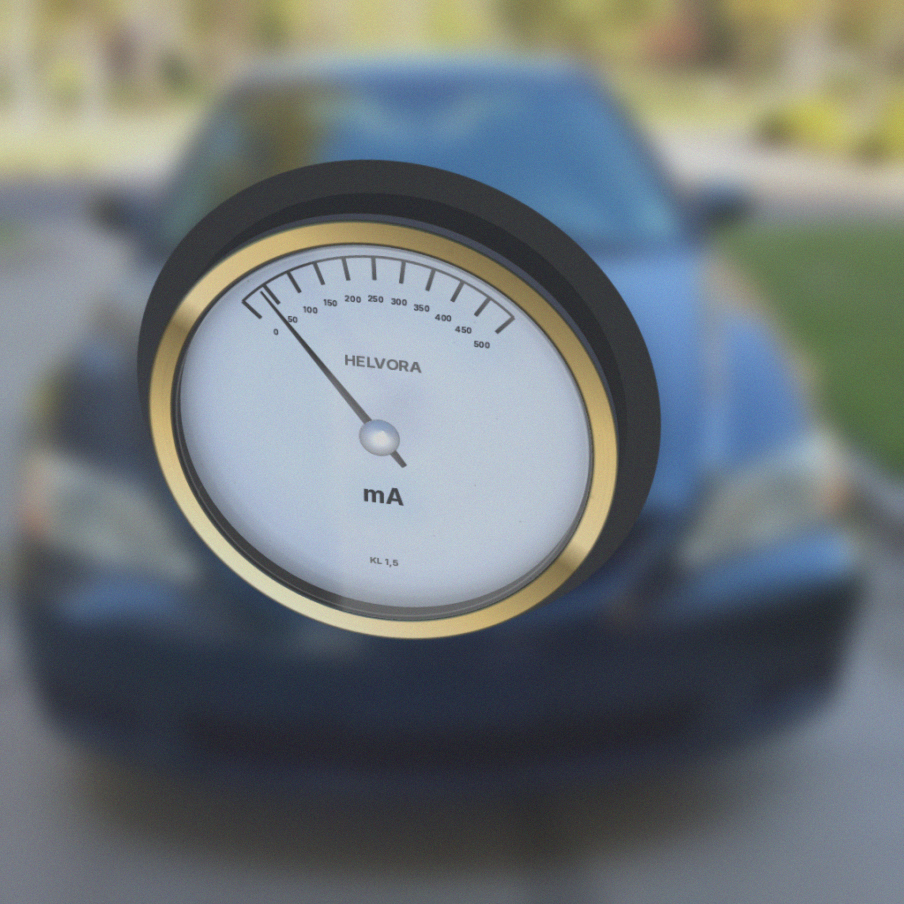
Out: value=50 unit=mA
